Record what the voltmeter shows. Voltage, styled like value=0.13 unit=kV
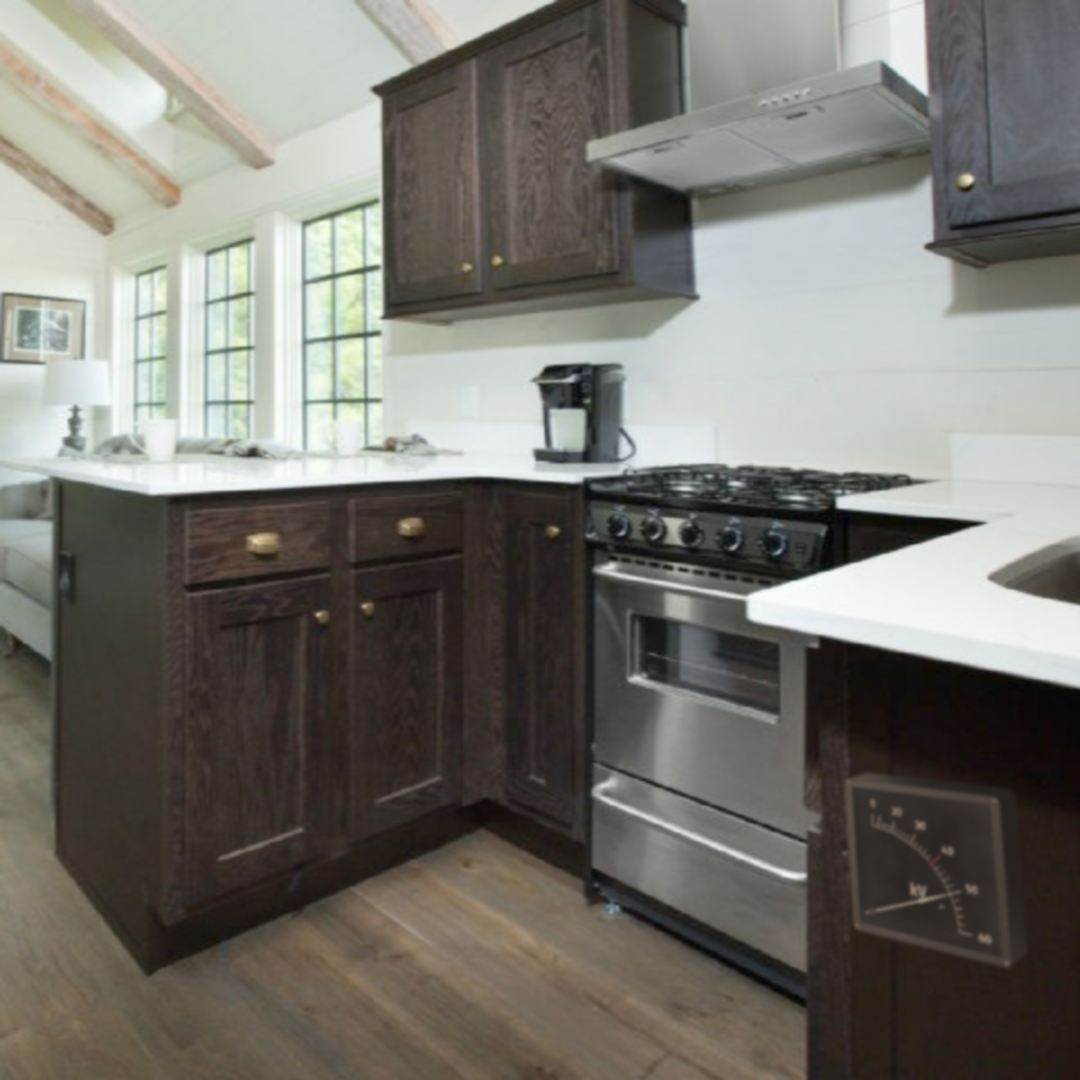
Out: value=50 unit=kV
